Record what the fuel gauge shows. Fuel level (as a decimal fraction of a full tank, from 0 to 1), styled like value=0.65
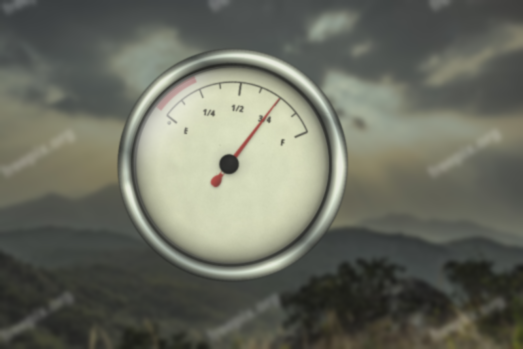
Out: value=0.75
